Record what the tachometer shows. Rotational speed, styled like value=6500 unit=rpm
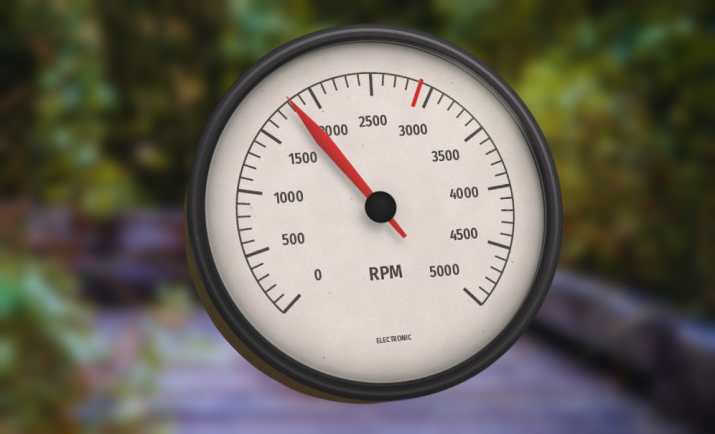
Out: value=1800 unit=rpm
